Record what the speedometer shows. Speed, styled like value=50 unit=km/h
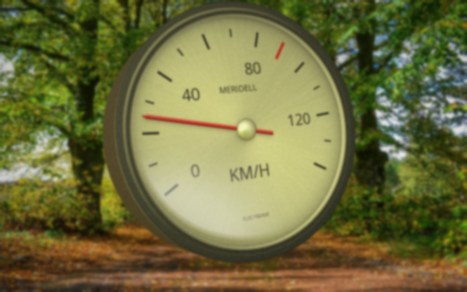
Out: value=25 unit=km/h
